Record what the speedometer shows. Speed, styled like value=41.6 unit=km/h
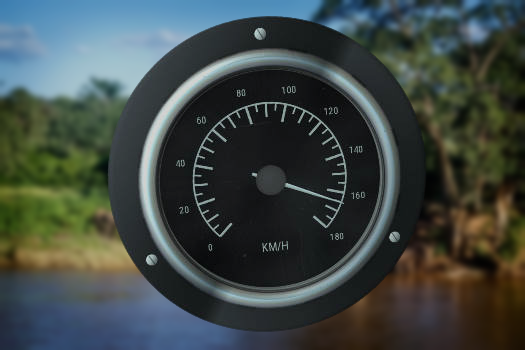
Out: value=165 unit=km/h
